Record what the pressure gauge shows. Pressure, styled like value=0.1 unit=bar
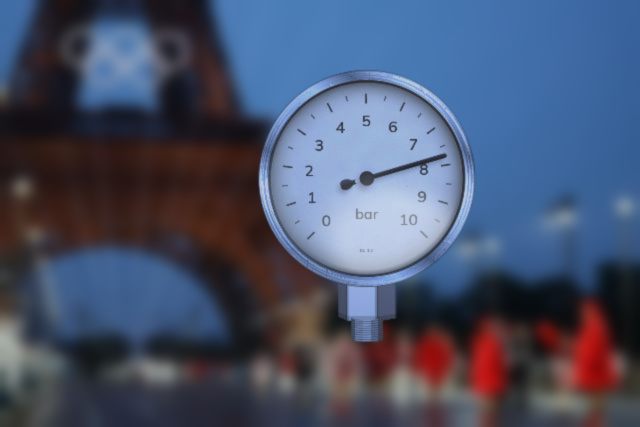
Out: value=7.75 unit=bar
